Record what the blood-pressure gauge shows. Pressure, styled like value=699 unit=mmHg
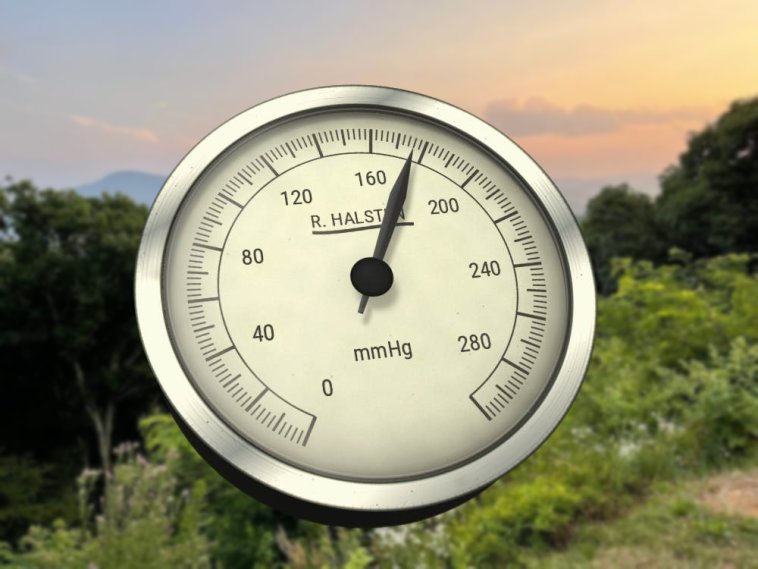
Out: value=176 unit=mmHg
